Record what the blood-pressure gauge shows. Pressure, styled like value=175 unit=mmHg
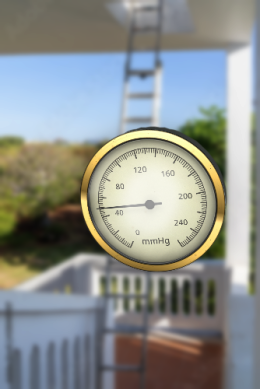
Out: value=50 unit=mmHg
